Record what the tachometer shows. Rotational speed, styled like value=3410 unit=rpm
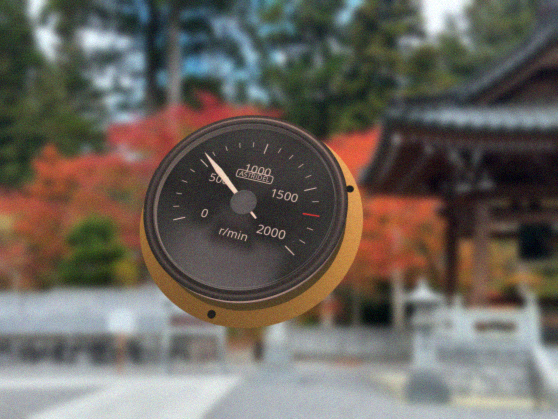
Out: value=550 unit=rpm
